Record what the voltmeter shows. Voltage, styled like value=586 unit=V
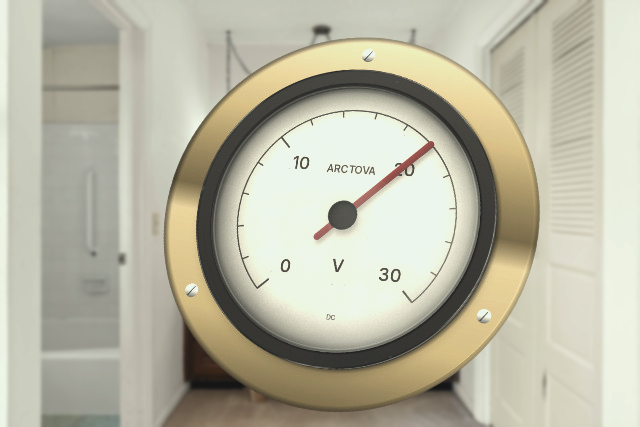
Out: value=20 unit=V
